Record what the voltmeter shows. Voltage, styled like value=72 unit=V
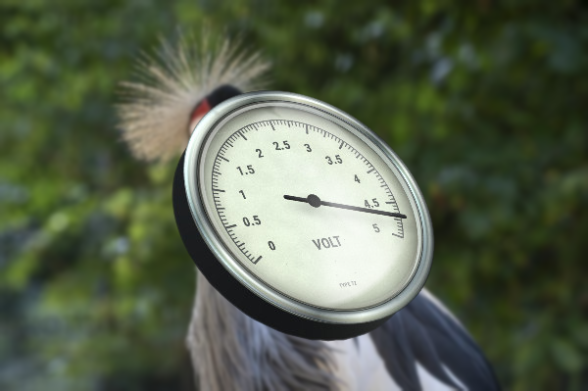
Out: value=4.75 unit=V
